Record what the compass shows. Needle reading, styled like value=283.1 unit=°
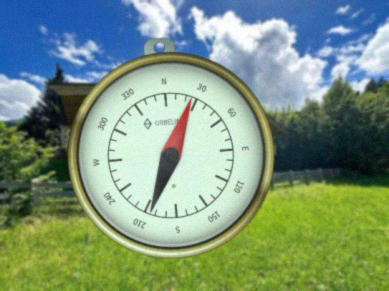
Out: value=25 unit=°
